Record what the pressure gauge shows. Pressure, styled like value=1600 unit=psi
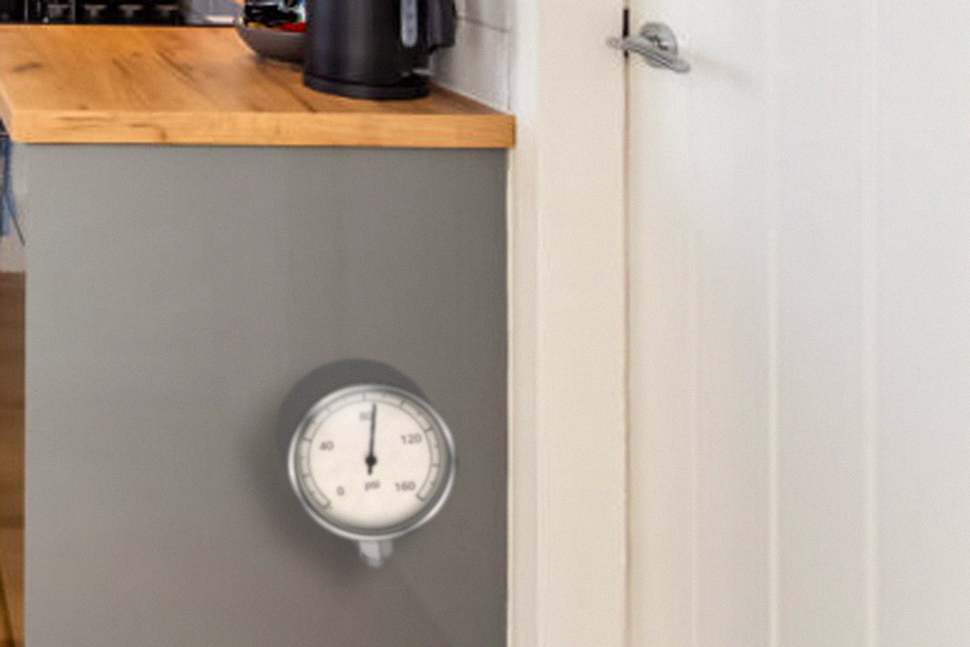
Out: value=85 unit=psi
